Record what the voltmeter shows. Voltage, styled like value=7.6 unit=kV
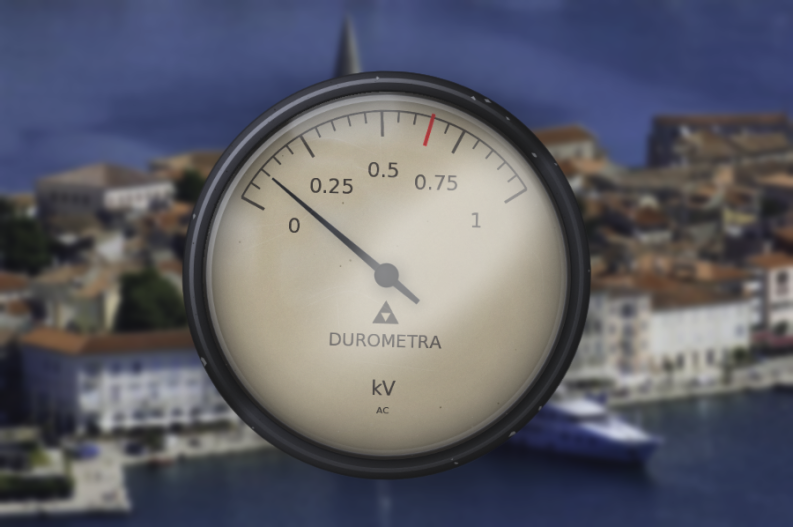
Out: value=0.1 unit=kV
